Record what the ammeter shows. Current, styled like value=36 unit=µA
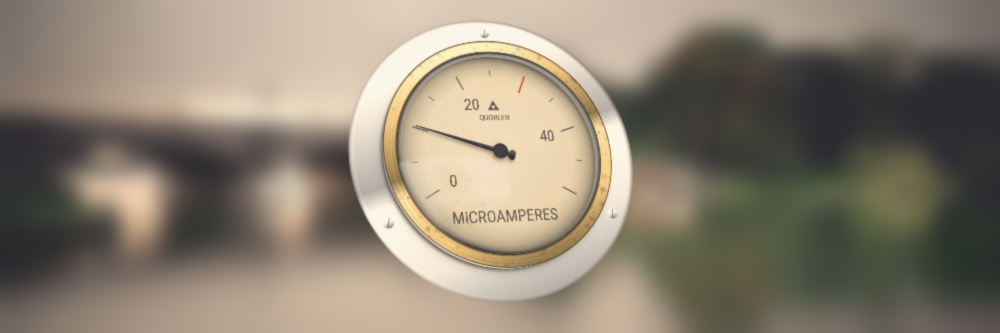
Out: value=10 unit=µA
